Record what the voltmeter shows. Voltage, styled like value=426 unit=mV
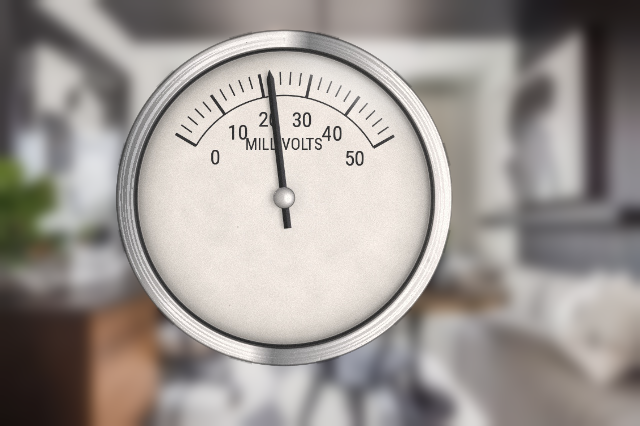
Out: value=22 unit=mV
